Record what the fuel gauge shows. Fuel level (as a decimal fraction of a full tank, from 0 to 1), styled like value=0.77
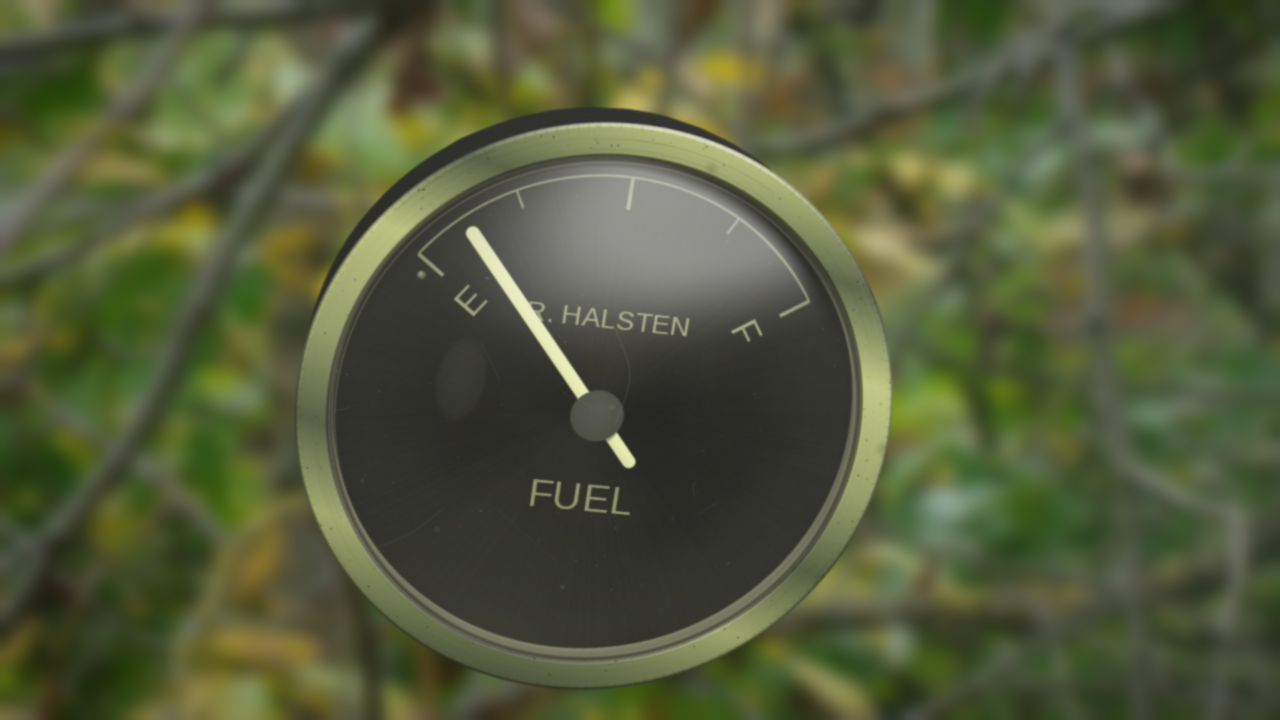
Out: value=0.125
